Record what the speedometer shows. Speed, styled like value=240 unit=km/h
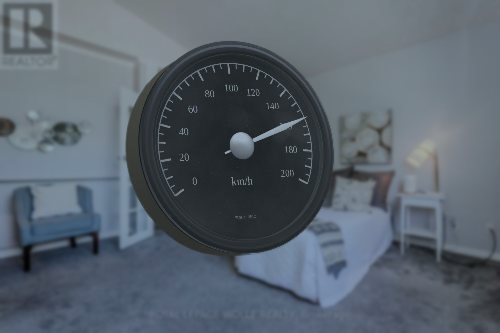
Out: value=160 unit=km/h
